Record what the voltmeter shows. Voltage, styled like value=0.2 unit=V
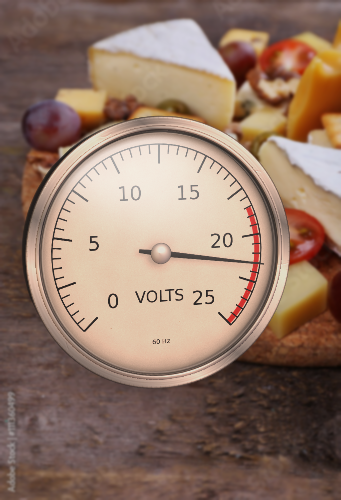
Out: value=21.5 unit=V
